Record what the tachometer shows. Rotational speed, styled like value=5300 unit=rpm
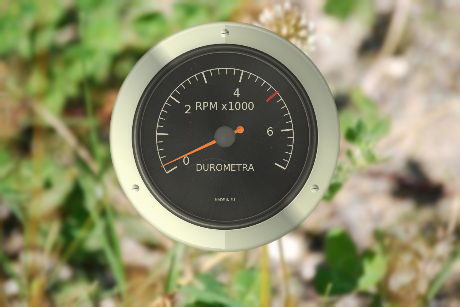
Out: value=200 unit=rpm
